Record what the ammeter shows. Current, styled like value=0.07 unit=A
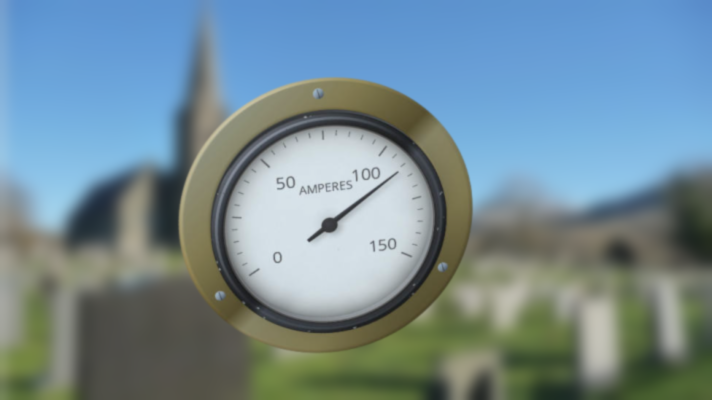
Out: value=110 unit=A
